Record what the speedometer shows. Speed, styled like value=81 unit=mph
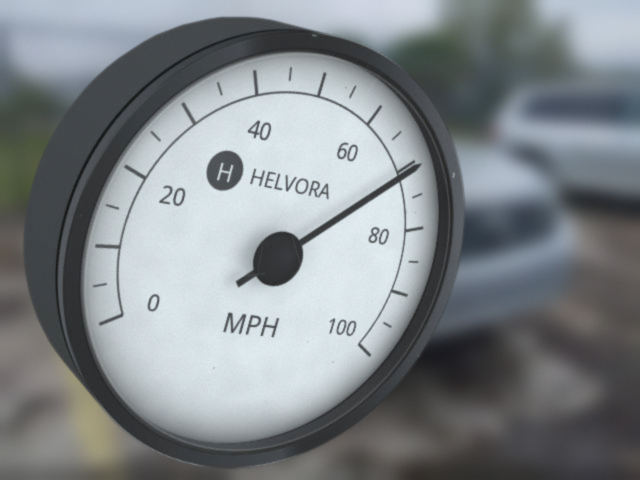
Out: value=70 unit=mph
